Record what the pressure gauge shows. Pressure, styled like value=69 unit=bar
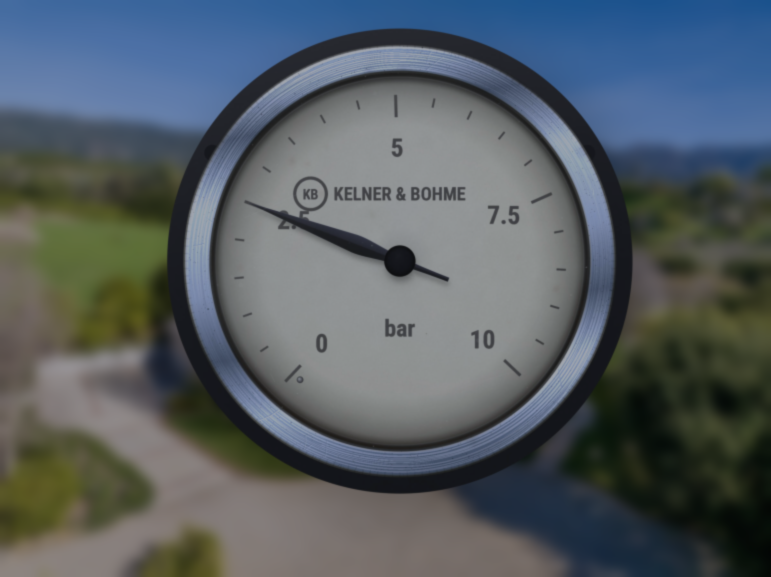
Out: value=2.5 unit=bar
